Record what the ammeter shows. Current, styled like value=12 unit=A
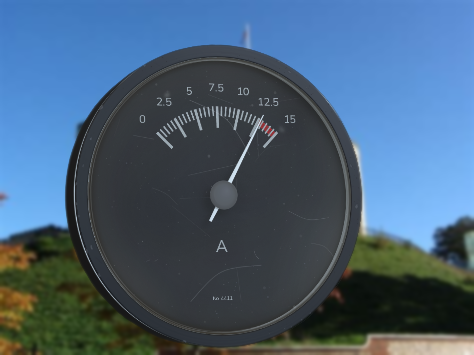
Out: value=12.5 unit=A
